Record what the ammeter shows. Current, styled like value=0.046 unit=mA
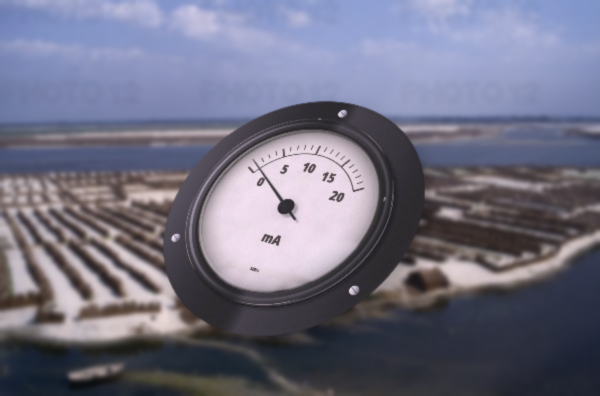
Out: value=1 unit=mA
